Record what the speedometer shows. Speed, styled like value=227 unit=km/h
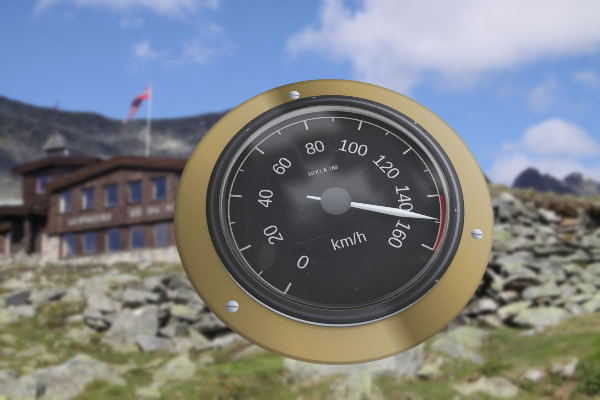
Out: value=150 unit=km/h
